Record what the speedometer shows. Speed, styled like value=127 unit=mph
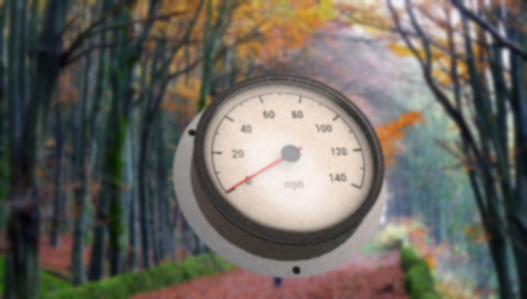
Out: value=0 unit=mph
